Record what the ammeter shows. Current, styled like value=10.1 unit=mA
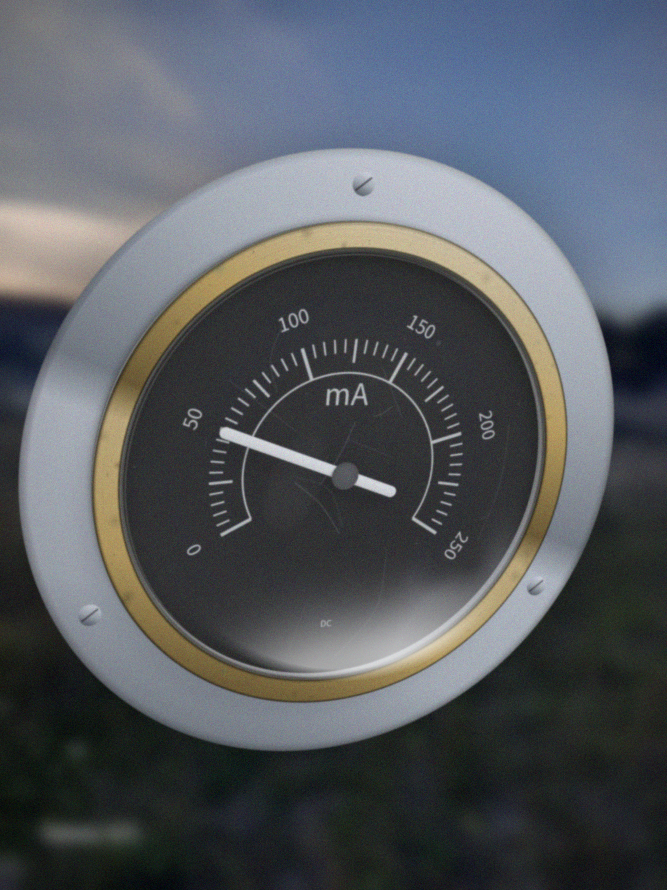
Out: value=50 unit=mA
